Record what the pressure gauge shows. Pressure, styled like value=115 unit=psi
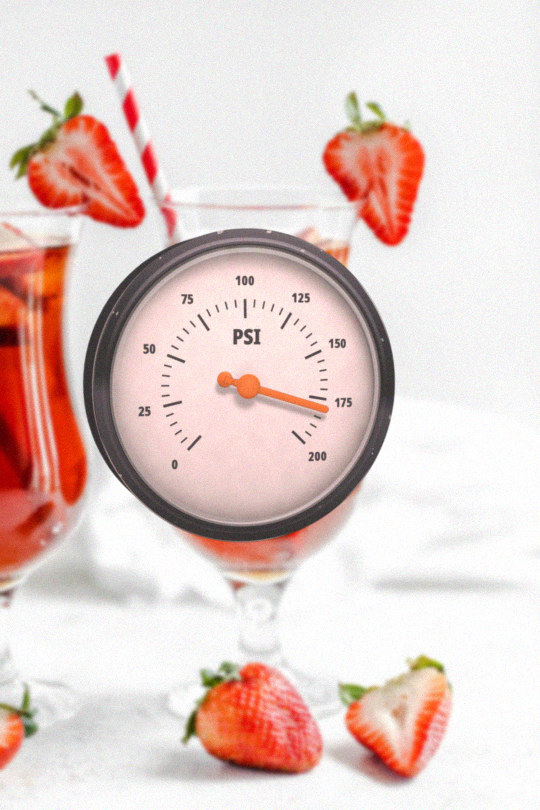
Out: value=180 unit=psi
